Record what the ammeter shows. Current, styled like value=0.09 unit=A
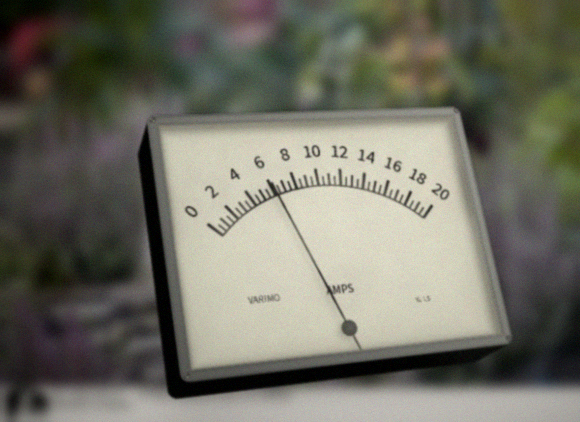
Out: value=6 unit=A
